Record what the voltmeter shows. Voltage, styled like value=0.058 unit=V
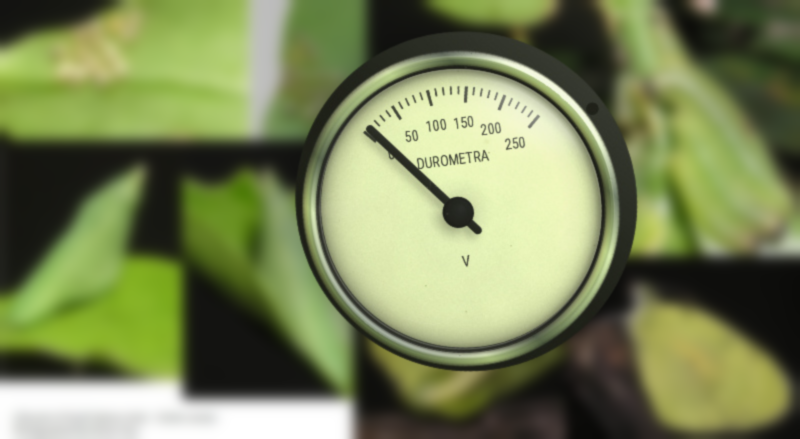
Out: value=10 unit=V
